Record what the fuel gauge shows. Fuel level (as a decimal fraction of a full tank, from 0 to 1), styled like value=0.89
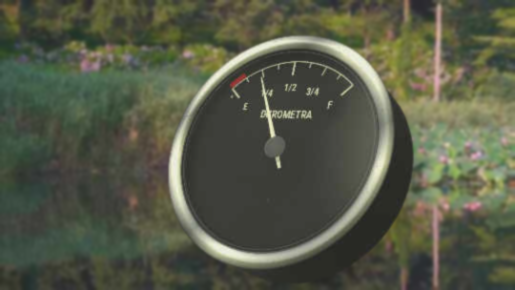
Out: value=0.25
